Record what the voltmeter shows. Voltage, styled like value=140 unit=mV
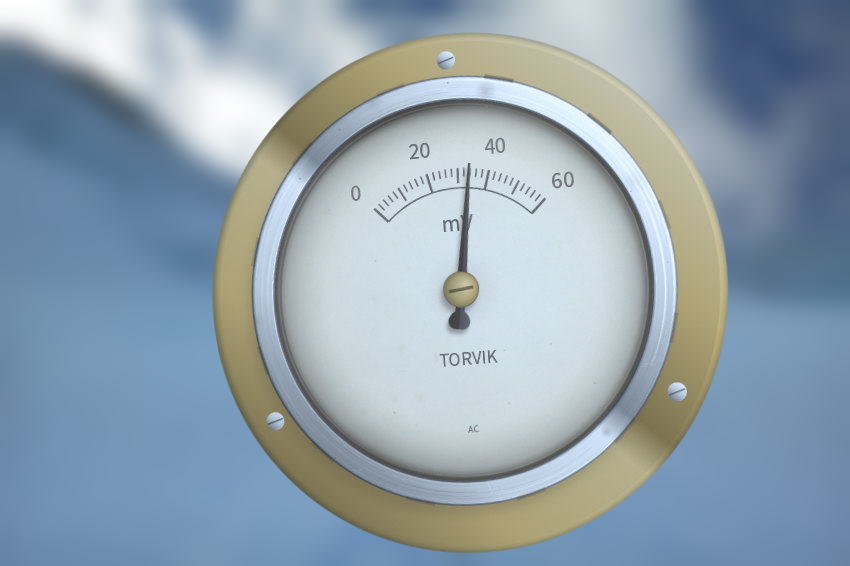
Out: value=34 unit=mV
